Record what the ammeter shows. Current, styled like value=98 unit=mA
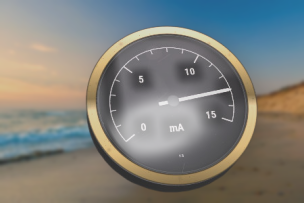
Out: value=13 unit=mA
